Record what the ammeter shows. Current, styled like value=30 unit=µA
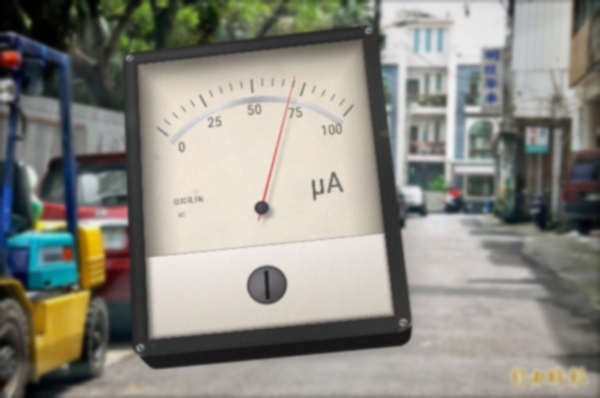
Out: value=70 unit=µA
